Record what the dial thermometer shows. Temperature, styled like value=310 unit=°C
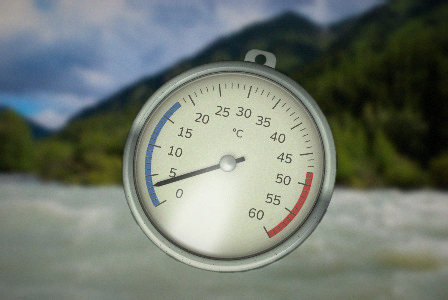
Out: value=3 unit=°C
